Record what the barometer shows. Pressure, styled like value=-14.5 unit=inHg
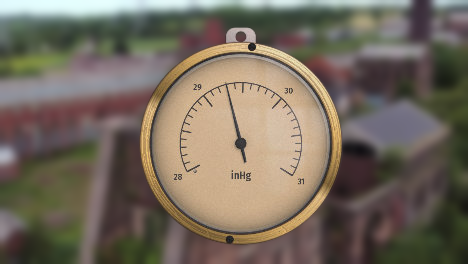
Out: value=29.3 unit=inHg
